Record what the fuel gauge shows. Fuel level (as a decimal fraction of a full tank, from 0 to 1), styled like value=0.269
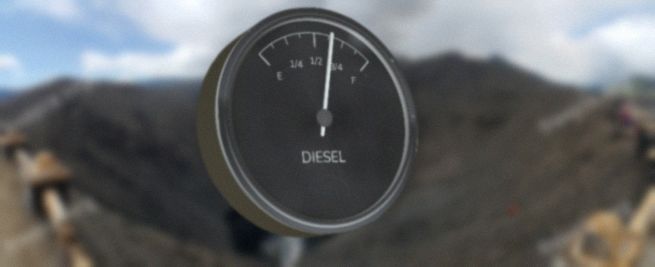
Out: value=0.625
